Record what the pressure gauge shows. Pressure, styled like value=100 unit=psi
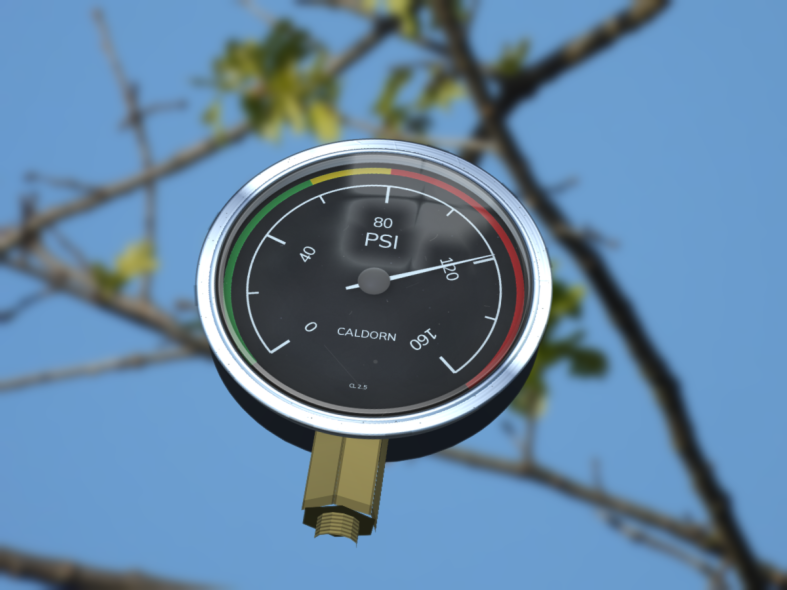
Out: value=120 unit=psi
